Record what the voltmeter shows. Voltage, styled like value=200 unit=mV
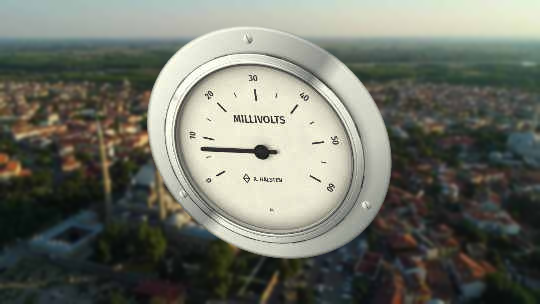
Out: value=7.5 unit=mV
